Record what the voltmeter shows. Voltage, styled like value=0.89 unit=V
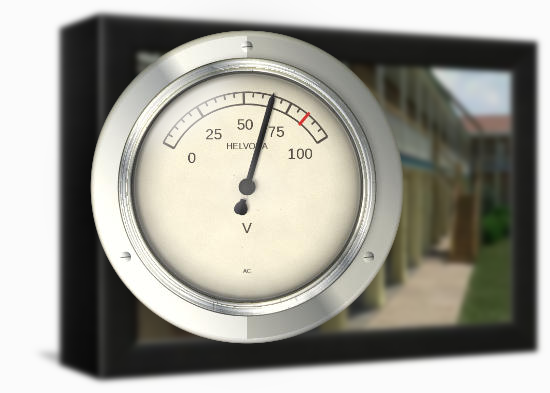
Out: value=65 unit=V
